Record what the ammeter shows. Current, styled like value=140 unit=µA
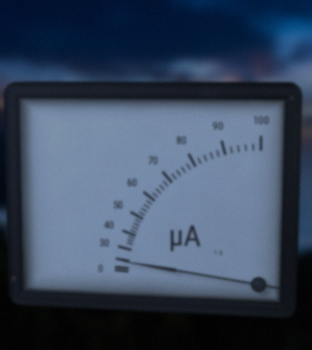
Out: value=20 unit=µA
